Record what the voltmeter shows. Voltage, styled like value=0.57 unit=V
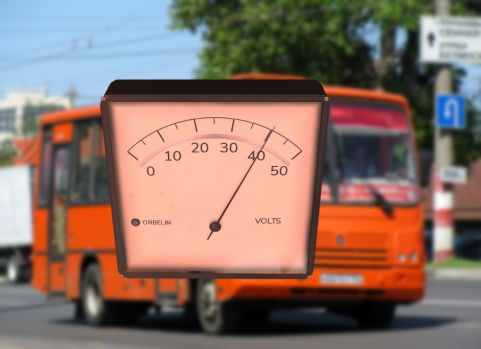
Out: value=40 unit=V
